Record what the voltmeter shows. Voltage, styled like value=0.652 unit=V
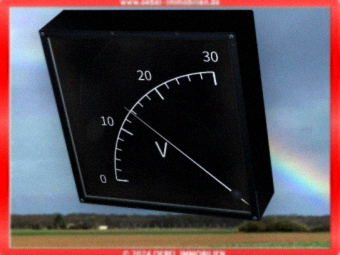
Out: value=14 unit=V
